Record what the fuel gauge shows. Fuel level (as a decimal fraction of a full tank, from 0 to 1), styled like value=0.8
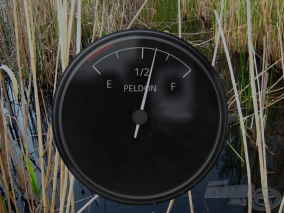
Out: value=0.625
